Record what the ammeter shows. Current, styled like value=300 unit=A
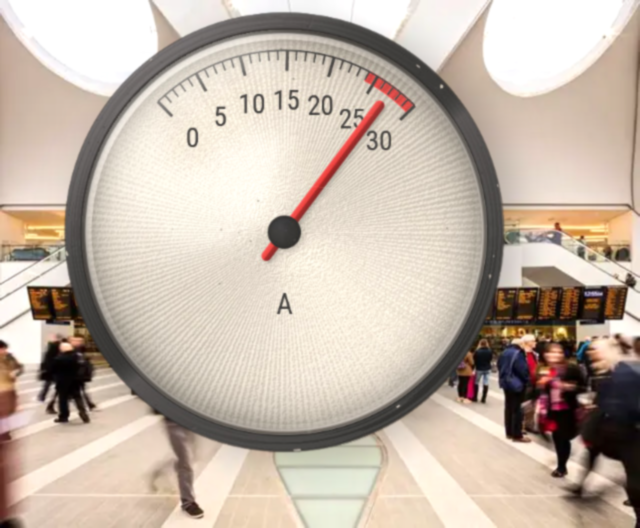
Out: value=27 unit=A
